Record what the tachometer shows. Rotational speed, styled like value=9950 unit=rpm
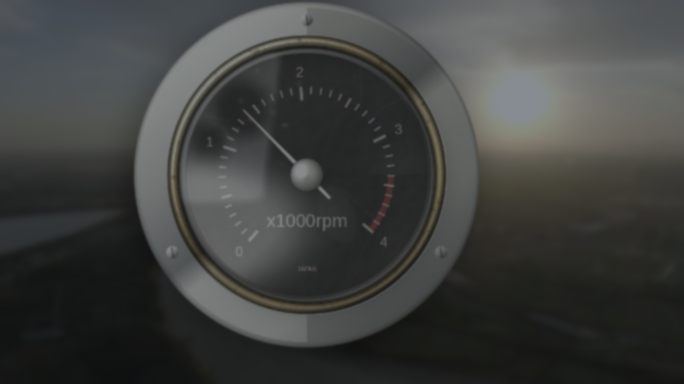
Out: value=1400 unit=rpm
